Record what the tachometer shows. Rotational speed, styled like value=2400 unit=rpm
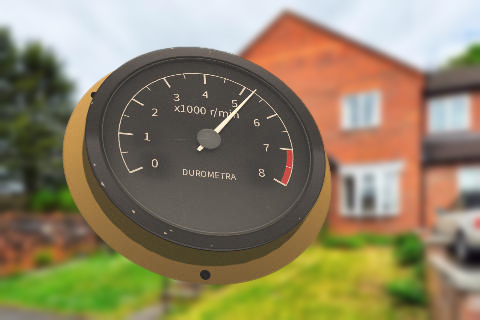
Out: value=5250 unit=rpm
